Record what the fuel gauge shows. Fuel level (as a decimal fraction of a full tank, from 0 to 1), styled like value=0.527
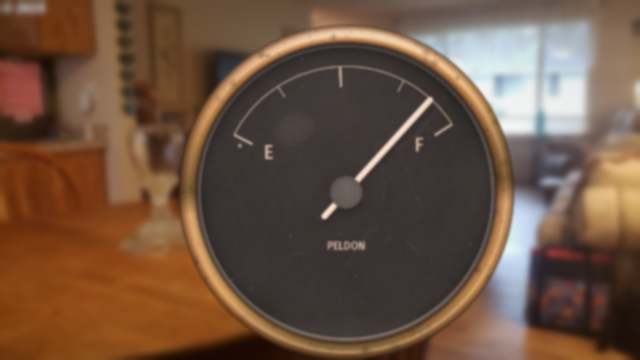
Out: value=0.875
